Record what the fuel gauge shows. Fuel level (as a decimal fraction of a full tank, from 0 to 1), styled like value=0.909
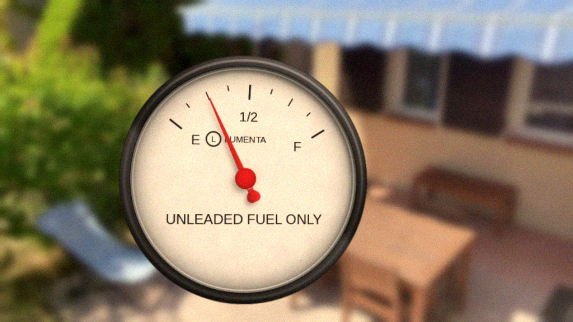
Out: value=0.25
